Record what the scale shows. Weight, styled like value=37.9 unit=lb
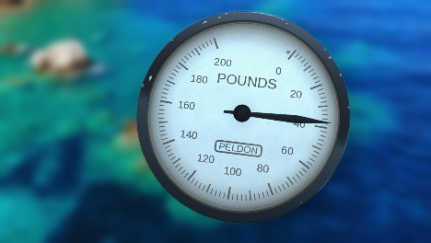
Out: value=38 unit=lb
